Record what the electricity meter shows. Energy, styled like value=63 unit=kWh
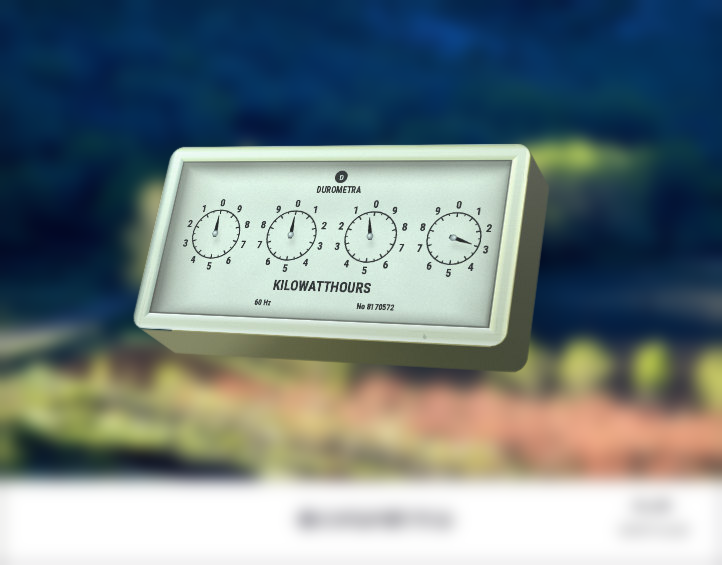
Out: value=3 unit=kWh
